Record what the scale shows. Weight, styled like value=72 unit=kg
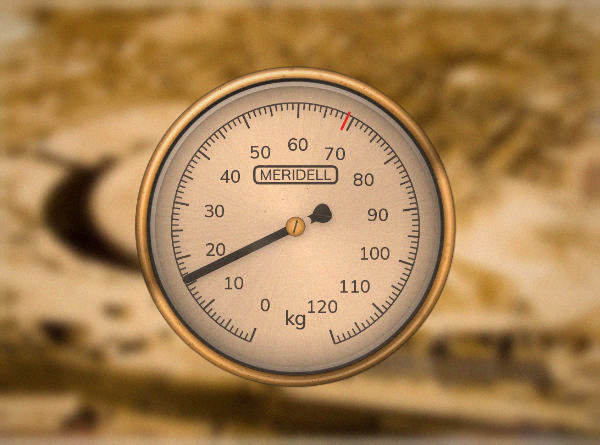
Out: value=16 unit=kg
